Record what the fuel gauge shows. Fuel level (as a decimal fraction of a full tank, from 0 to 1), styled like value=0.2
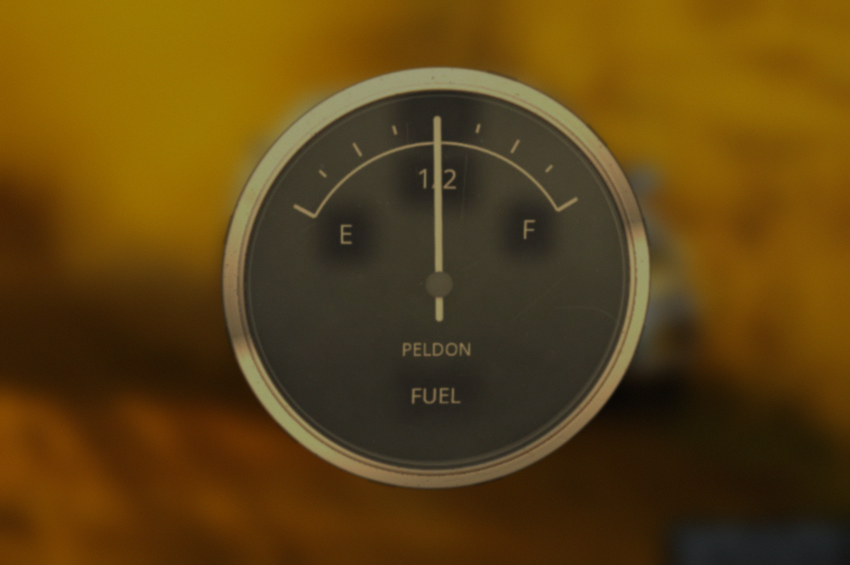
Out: value=0.5
